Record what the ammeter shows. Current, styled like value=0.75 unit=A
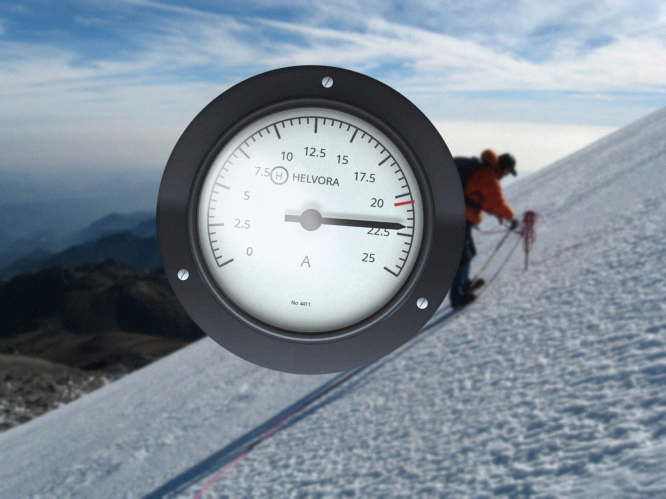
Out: value=22 unit=A
